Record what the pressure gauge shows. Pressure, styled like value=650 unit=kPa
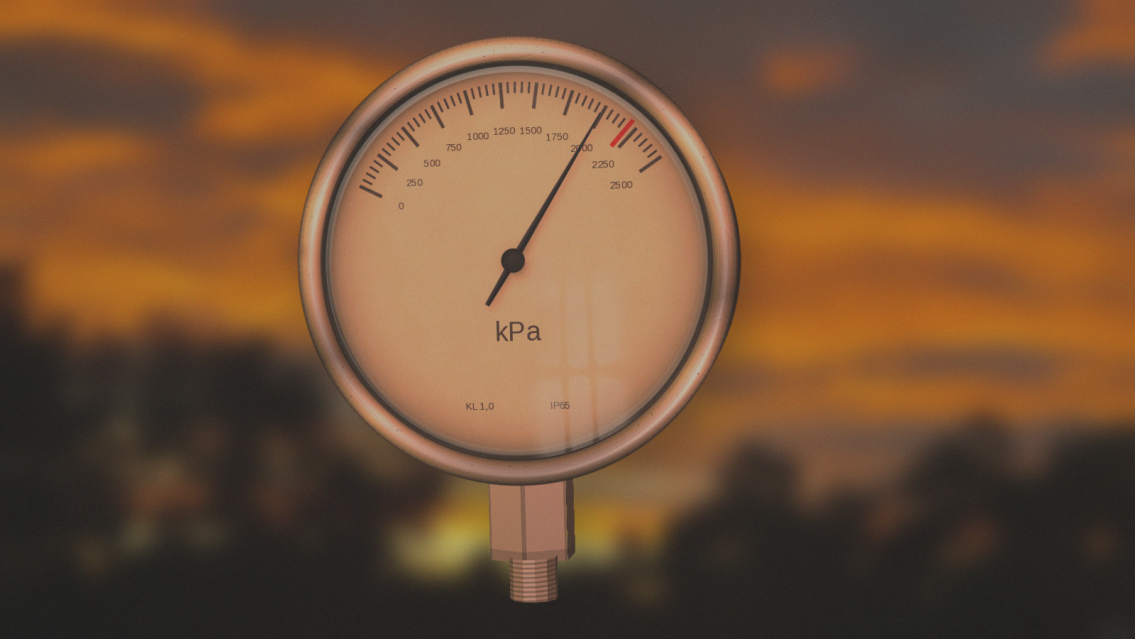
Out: value=2000 unit=kPa
